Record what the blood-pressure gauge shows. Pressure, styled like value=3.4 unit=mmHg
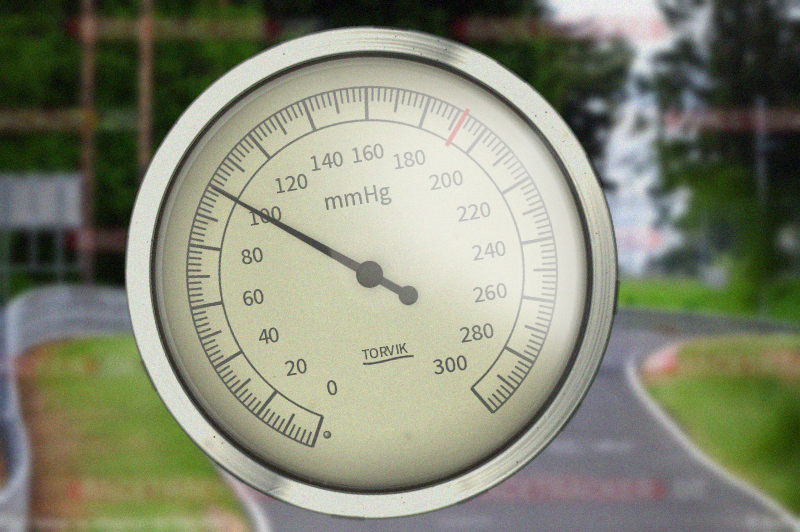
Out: value=100 unit=mmHg
